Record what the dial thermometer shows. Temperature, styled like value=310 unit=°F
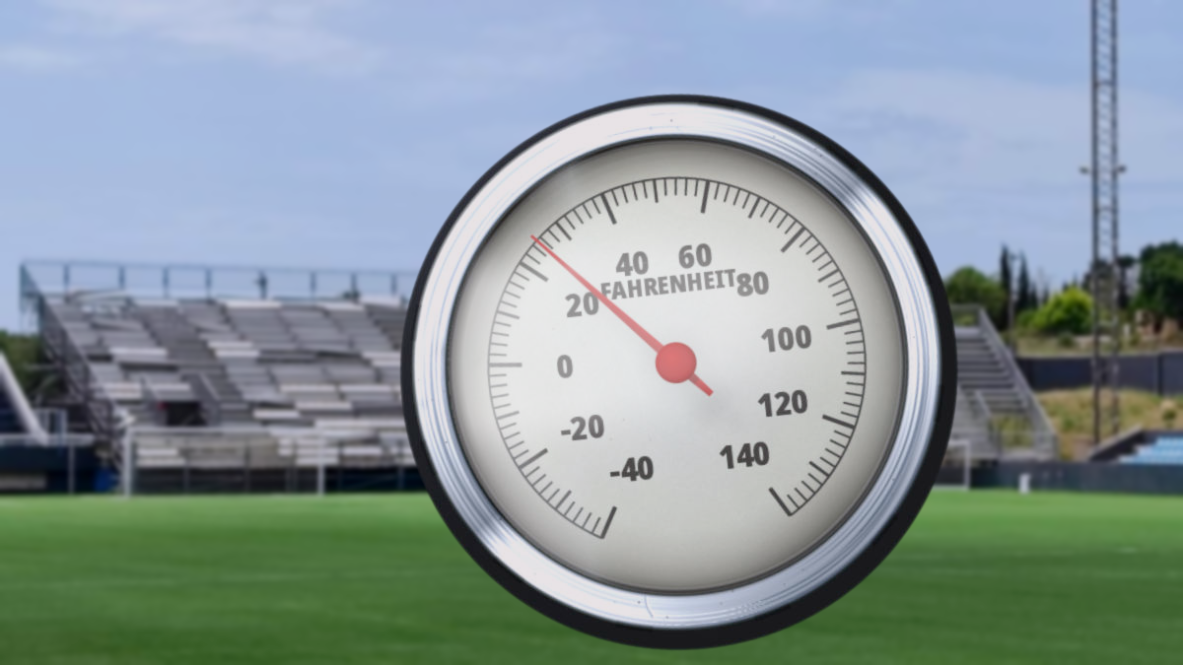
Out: value=25 unit=°F
